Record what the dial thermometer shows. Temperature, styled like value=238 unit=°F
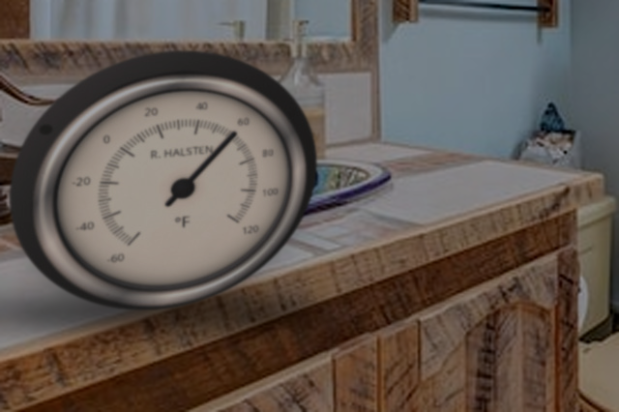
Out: value=60 unit=°F
